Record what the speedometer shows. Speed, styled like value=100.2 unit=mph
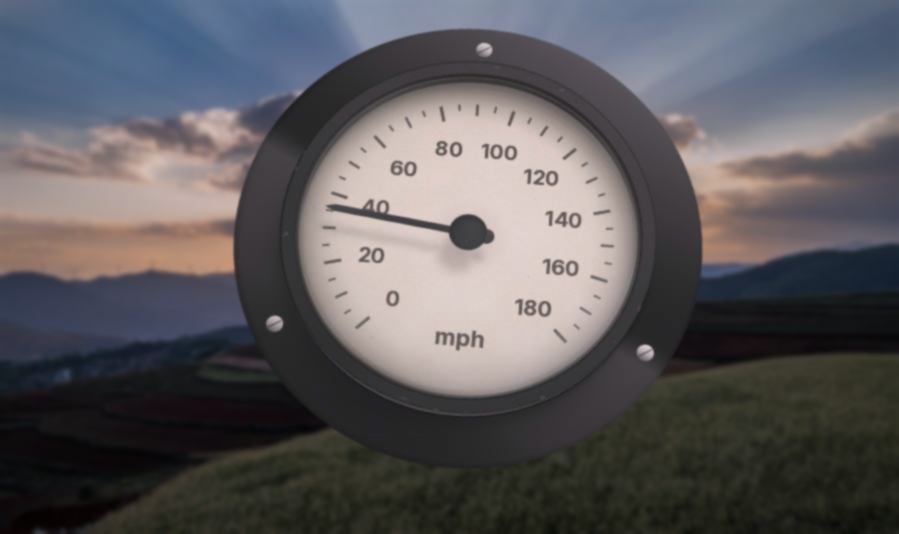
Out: value=35 unit=mph
